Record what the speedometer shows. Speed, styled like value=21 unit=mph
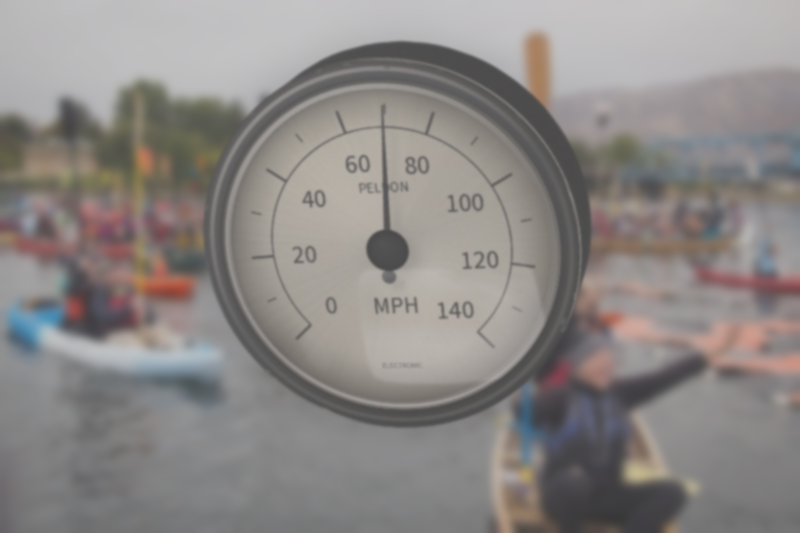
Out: value=70 unit=mph
